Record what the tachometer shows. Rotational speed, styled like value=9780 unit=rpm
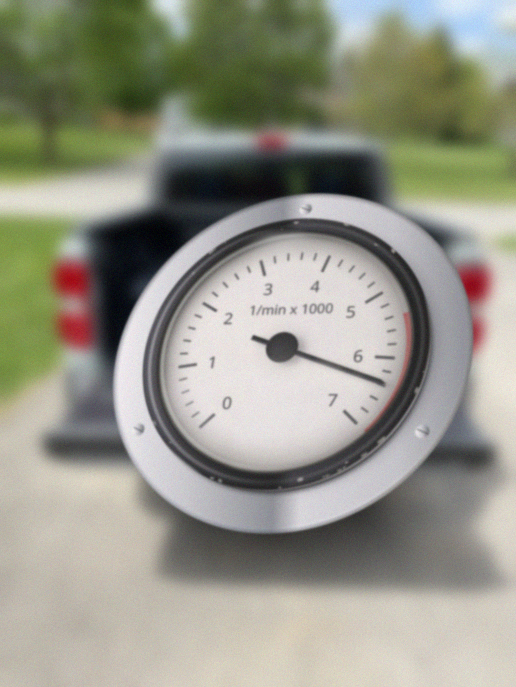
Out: value=6400 unit=rpm
